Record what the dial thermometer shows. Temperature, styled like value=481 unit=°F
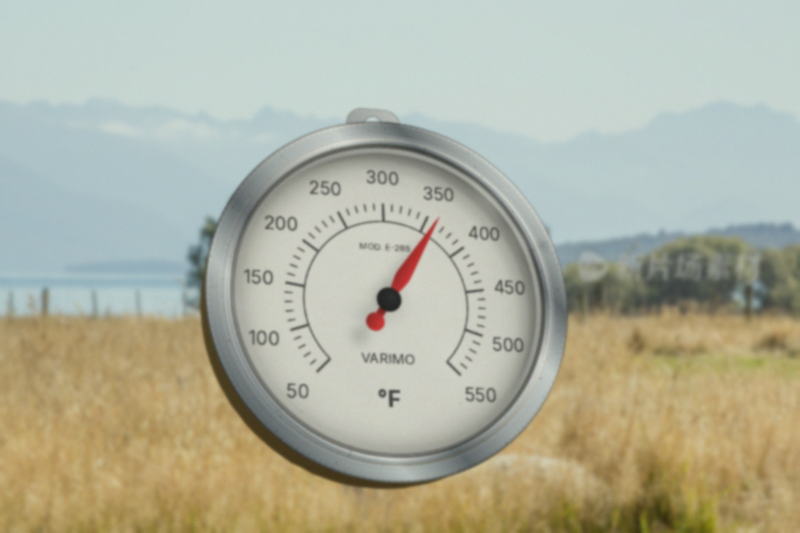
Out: value=360 unit=°F
